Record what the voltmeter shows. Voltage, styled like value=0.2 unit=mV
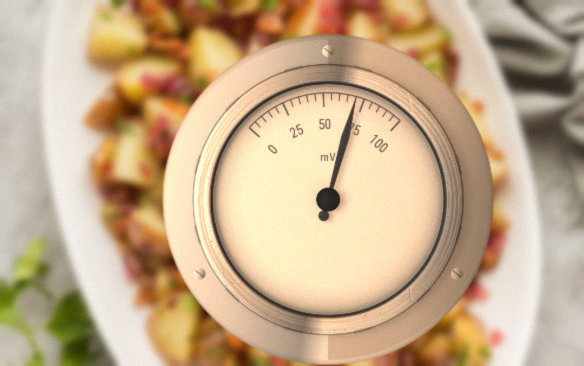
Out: value=70 unit=mV
